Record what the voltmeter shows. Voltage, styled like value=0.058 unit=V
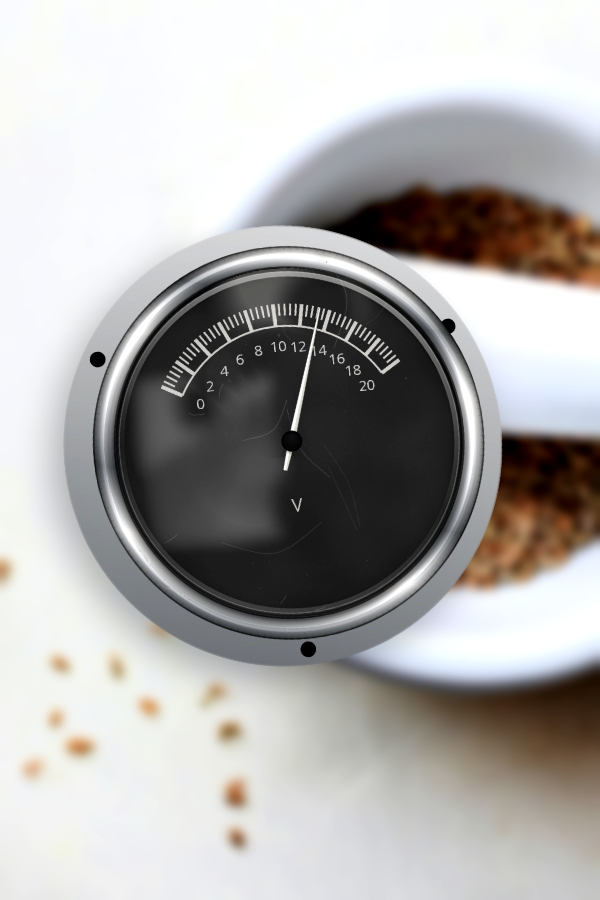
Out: value=13.2 unit=V
